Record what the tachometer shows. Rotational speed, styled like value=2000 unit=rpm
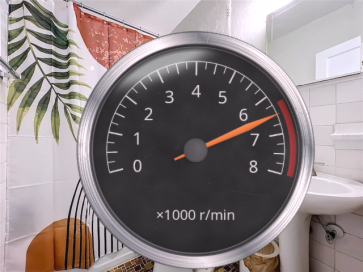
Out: value=6500 unit=rpm
